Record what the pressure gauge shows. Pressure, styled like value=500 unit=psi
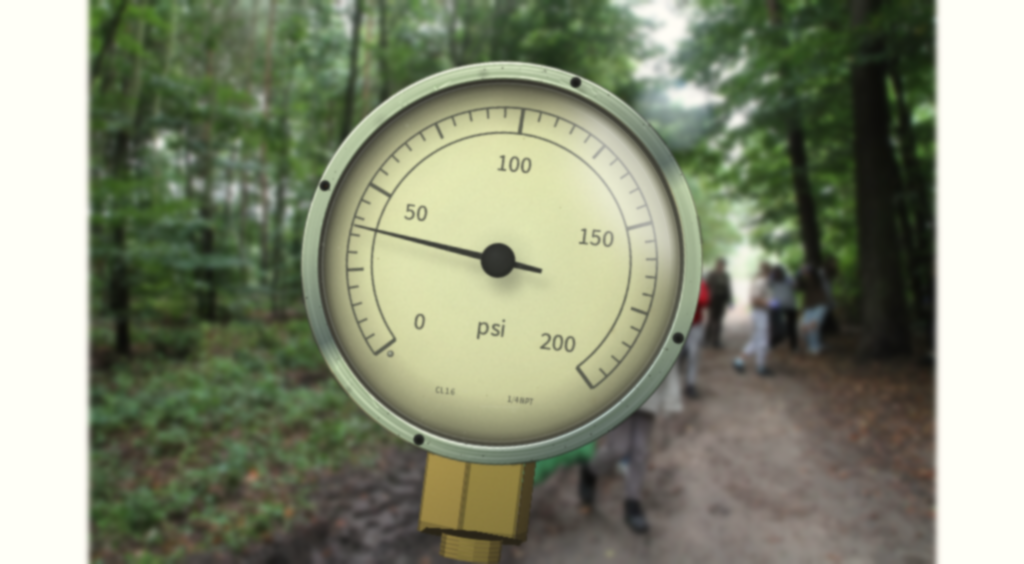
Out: value=37.5 unit=psi
